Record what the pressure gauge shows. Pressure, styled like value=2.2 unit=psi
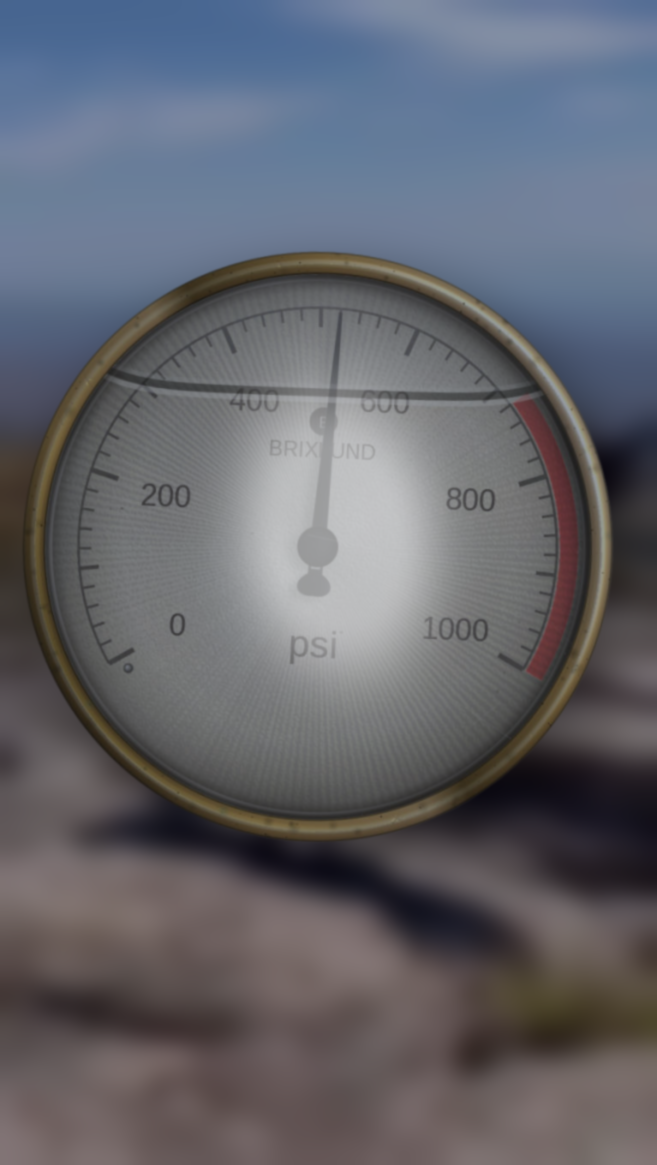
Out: value=520 unit=psi
